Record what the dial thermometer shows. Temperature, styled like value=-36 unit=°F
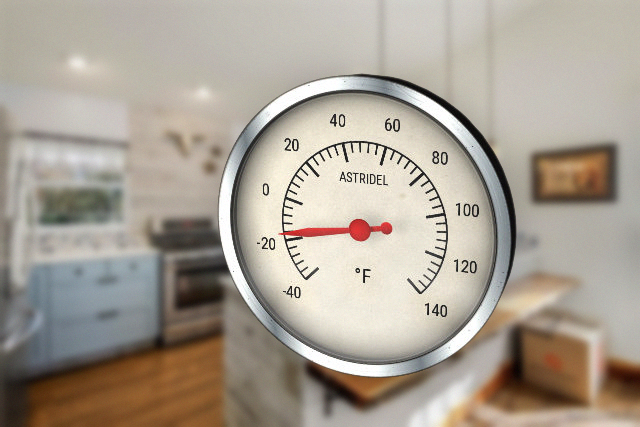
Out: value=-16 unit=°F
